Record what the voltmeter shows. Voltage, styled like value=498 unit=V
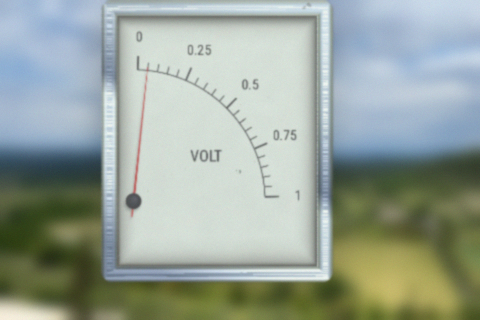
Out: value=0.05 unit=V
